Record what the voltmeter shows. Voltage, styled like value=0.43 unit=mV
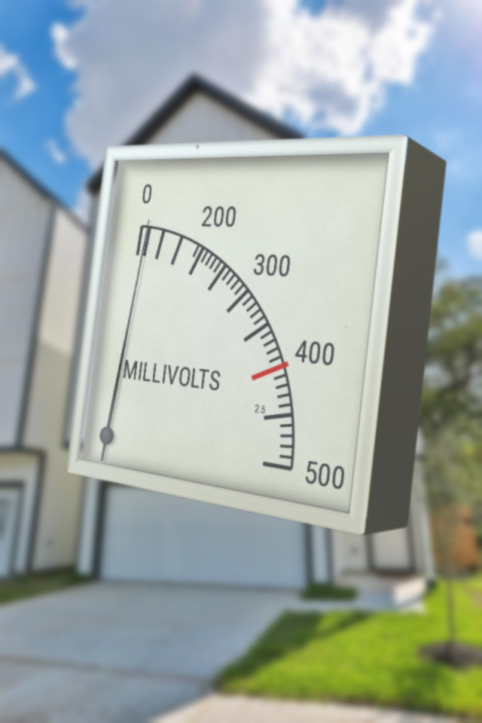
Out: value=50 unit=mV
